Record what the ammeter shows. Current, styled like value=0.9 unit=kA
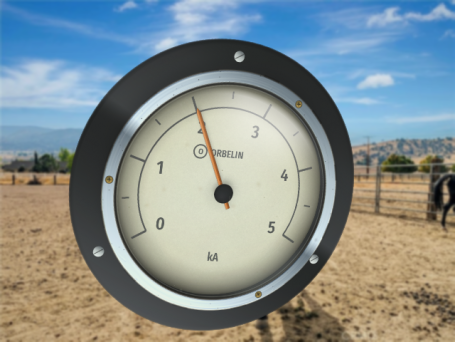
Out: value=2 unit=kA
